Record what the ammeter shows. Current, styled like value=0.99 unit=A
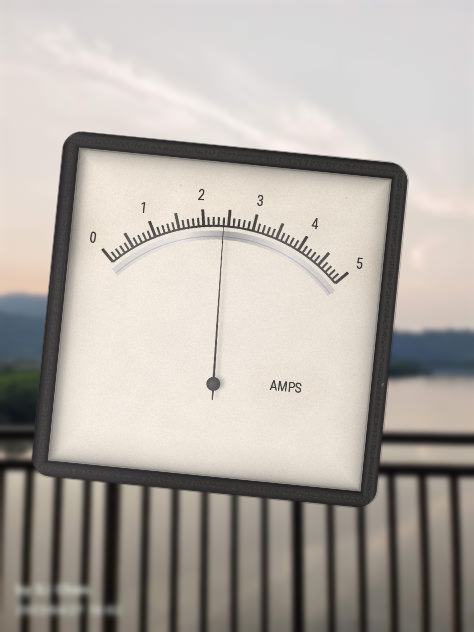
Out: value=2.4 unit=A
